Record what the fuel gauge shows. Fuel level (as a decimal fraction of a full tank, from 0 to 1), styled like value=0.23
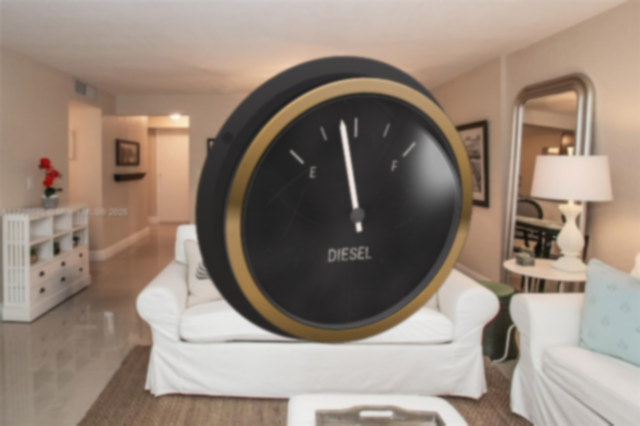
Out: value=0.375
